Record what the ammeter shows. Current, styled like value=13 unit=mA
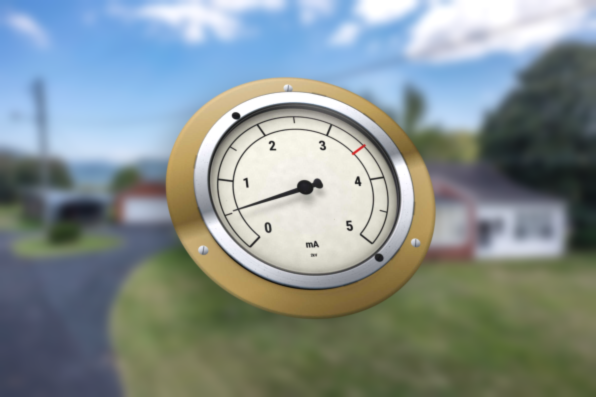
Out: value=0.5 unit=mA
